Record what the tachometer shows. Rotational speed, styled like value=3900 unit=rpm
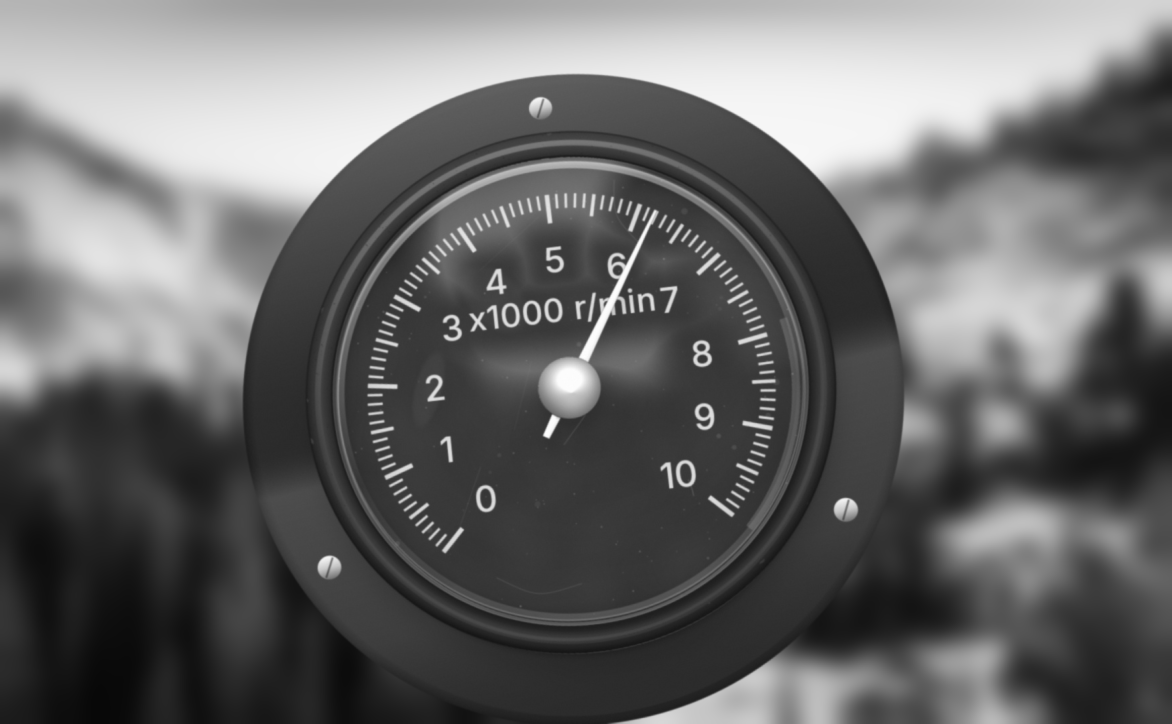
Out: value=6200 unit=rpm
